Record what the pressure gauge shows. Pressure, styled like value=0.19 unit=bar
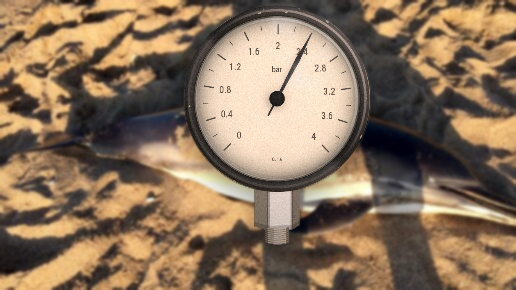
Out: value=2.4 unit=bar
